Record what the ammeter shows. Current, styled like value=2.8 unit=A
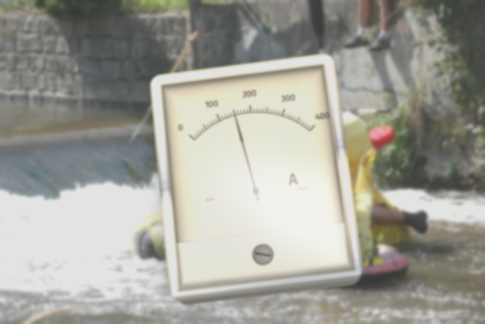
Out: value=150 unit=A
